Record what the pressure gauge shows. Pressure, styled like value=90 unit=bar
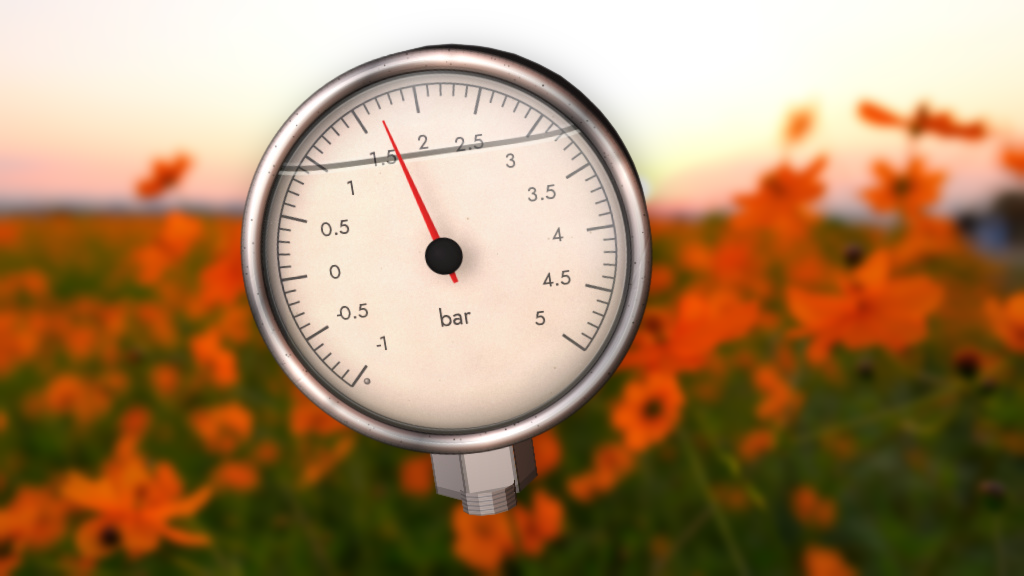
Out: value=1.7 unit=bar
